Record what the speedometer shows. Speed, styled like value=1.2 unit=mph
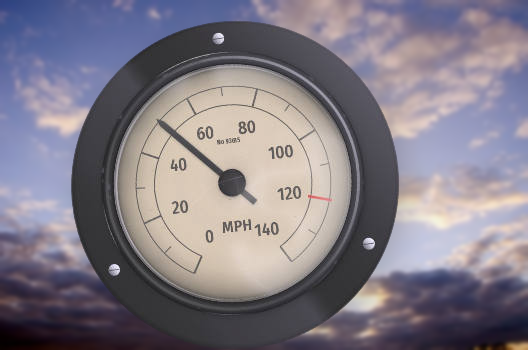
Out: value=50 unit=mph
